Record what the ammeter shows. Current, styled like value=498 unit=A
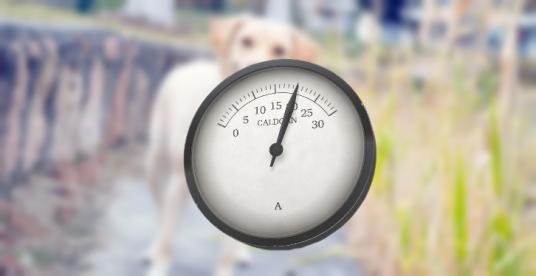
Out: value=20 unit=A
